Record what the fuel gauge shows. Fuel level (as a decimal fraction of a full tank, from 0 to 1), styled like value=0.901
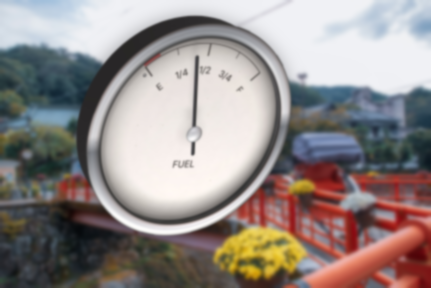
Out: value=0.375
